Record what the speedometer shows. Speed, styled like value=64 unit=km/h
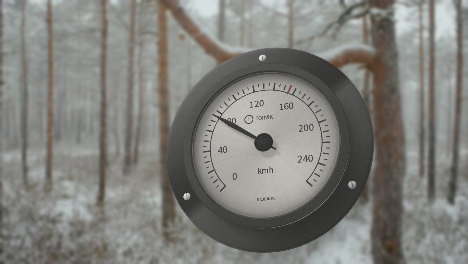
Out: value=75 unit=km/h
